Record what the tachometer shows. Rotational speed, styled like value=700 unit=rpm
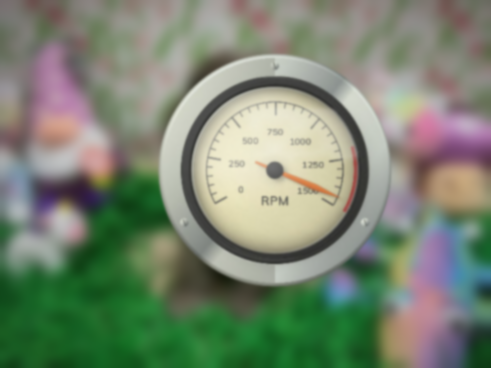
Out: value=1450 unit=rpm
